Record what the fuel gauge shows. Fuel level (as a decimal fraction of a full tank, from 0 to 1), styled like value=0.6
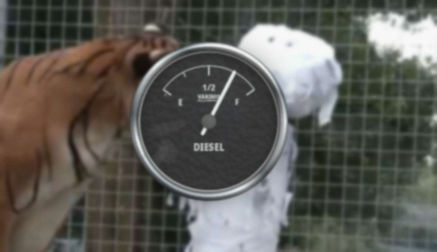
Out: value=0.75
